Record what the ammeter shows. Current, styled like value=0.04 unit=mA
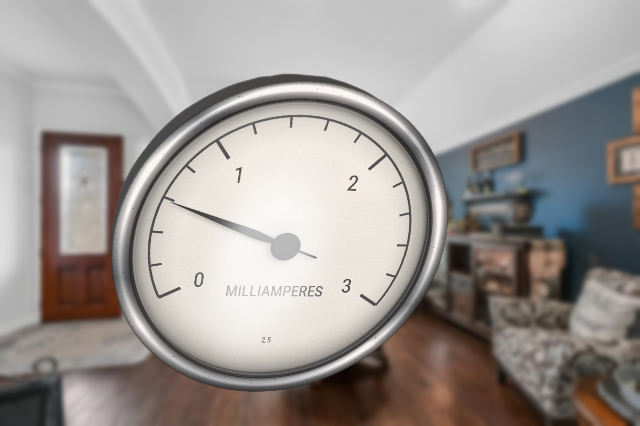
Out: value=0.6 unit=mA
